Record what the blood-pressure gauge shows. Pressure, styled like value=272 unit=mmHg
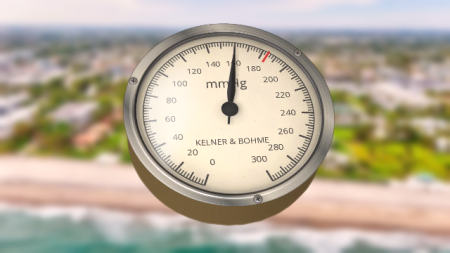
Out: value=160 unit=mmHg
